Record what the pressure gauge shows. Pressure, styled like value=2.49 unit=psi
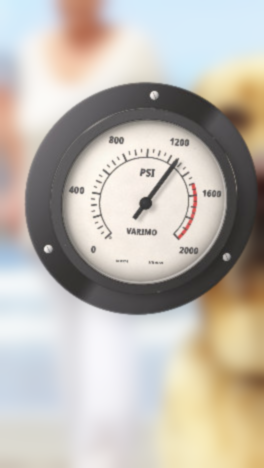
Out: value=1250 unit=psi
